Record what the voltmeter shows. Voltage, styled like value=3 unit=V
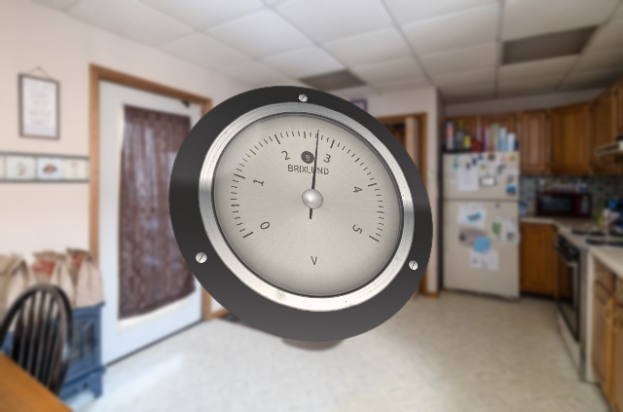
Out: value=2.7 unit=V
